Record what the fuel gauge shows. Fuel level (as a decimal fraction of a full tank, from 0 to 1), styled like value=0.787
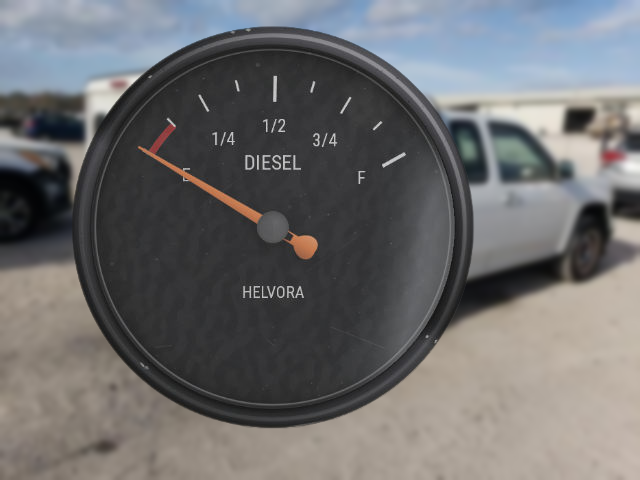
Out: value=0
